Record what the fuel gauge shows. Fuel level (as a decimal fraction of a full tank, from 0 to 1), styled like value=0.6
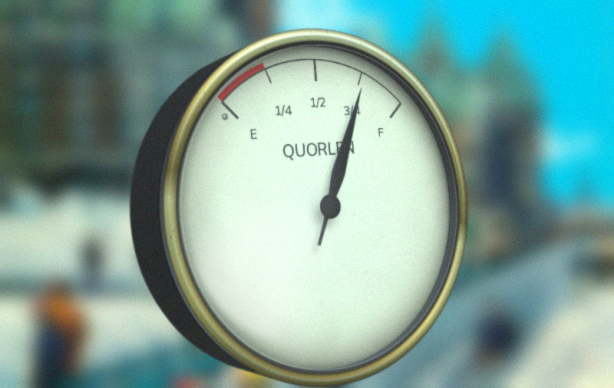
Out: value=0.75
